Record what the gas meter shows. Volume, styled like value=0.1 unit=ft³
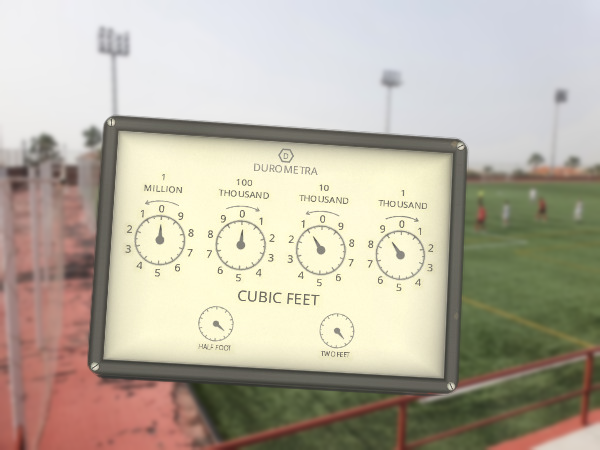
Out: value=900 unit=ft³
